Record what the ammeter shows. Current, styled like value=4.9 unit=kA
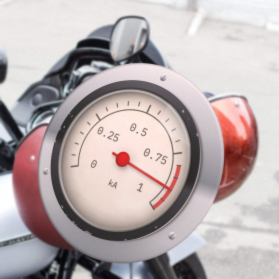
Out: value=0.9 unit=kA
